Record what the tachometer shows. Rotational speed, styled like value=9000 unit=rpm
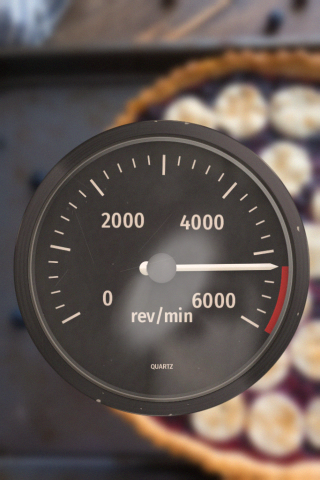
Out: value=5200 unit=rpm
